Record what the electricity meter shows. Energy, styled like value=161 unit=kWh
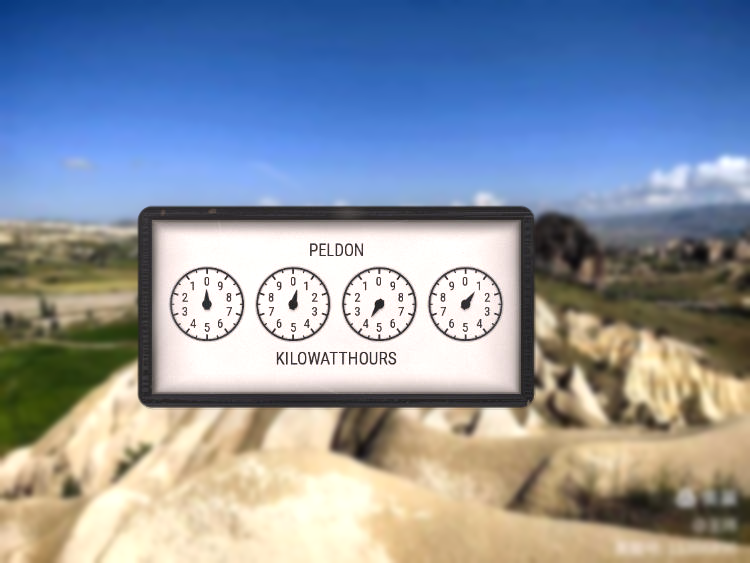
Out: value=41 unit=kWh
